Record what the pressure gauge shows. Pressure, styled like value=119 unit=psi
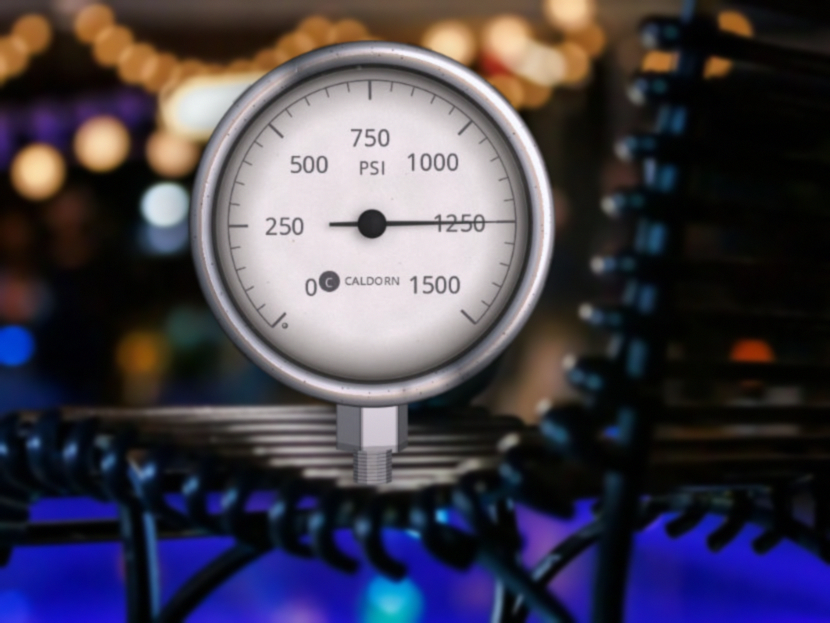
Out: value=1250 unit=psi
